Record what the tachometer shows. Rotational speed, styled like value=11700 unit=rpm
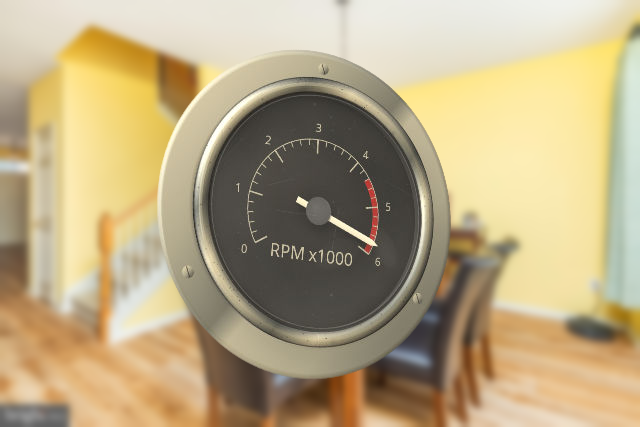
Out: value=5800 unit=rpm
